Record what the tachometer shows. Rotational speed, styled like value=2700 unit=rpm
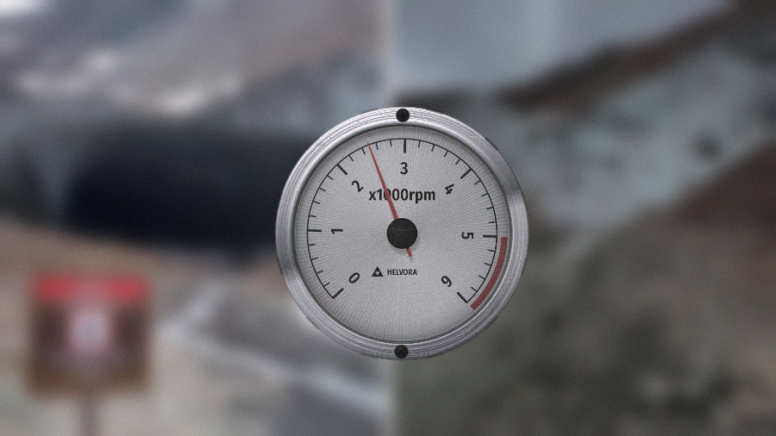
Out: value=2500 unit=rpm
